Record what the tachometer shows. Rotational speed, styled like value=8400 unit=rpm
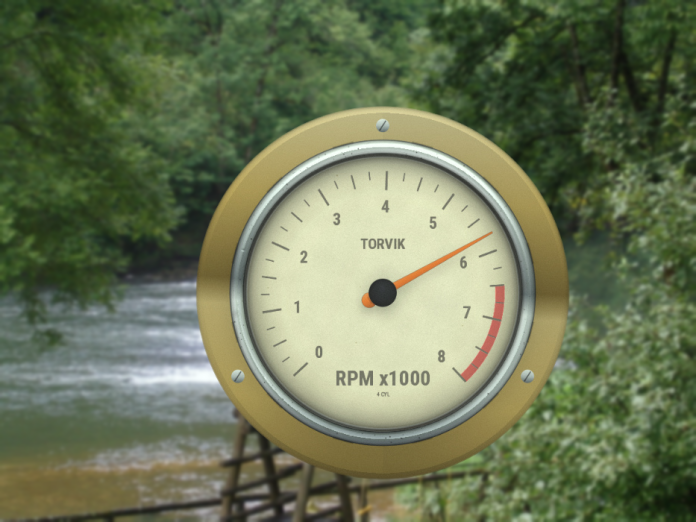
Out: value=5750 unit=rpm
